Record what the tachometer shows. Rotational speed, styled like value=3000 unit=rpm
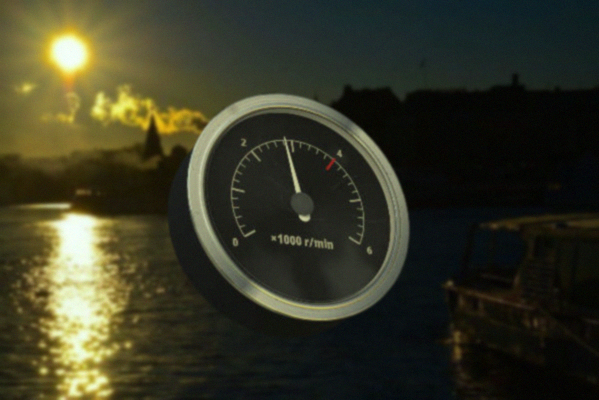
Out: value=2800 unit=rpm
